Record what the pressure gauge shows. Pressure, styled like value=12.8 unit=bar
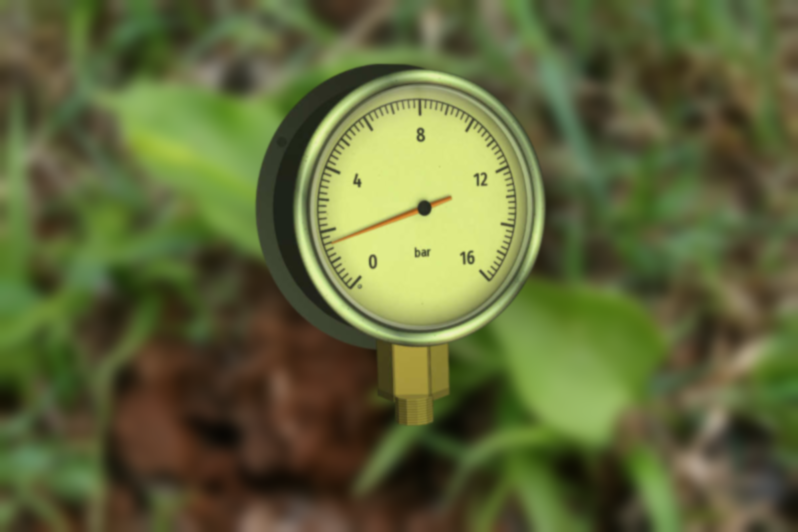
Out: value=1.6 unit=bar
